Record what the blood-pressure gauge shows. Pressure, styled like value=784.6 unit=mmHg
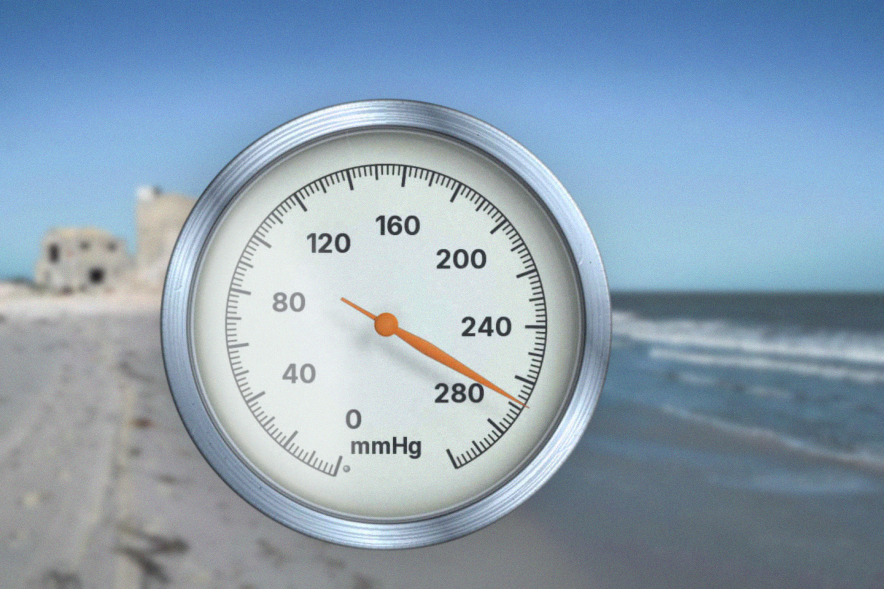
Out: value=268 unit=mmHg
